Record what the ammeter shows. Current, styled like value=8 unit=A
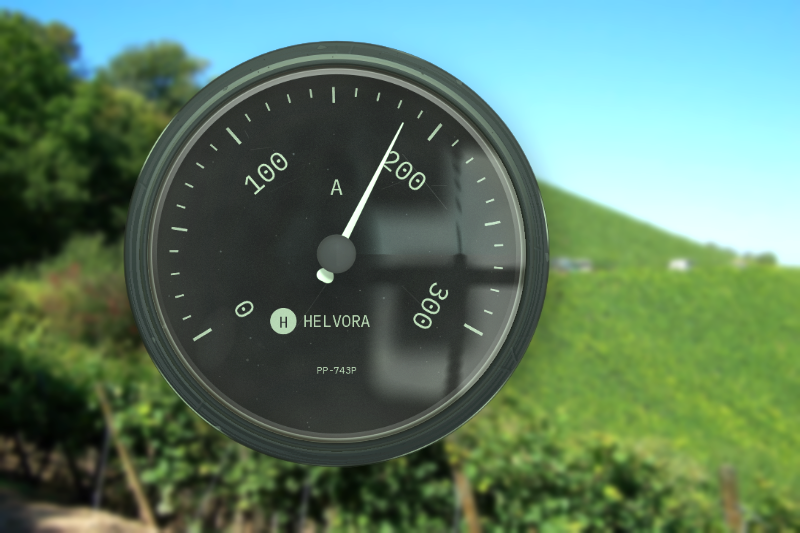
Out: value=185 unit=A
